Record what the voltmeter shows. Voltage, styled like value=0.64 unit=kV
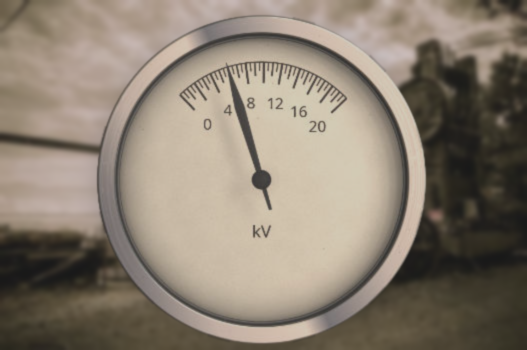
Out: value=6 unit=kV
